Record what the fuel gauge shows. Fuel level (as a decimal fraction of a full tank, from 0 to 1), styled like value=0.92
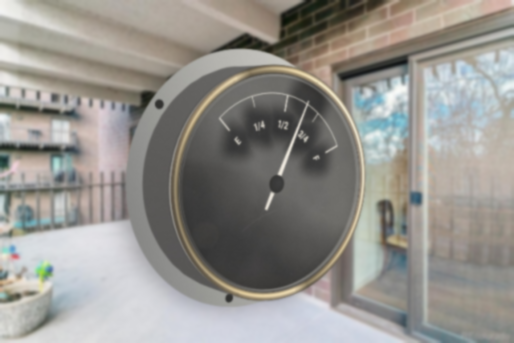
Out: value=0.625
